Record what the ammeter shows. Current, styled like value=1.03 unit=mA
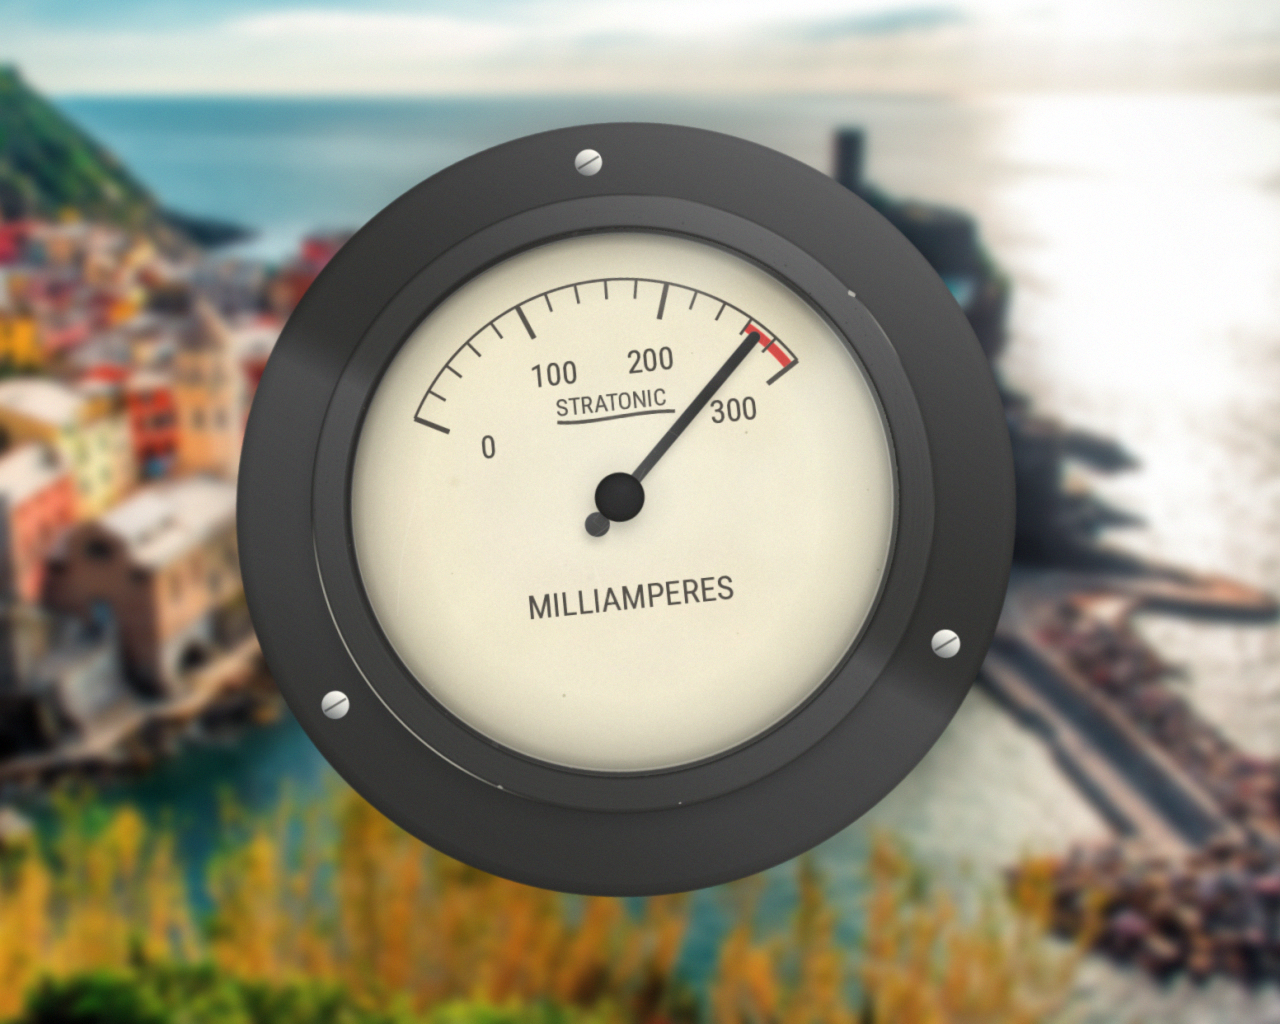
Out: value=270 unit=mA
